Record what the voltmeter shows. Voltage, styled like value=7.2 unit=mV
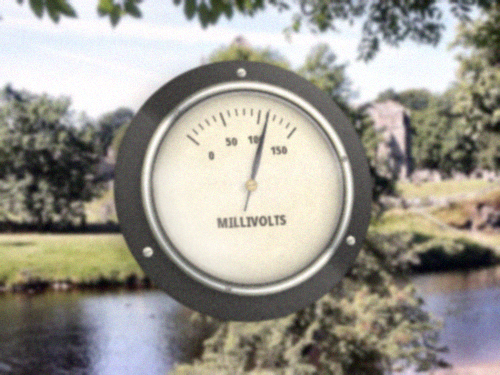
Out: value=110 unit=mV
